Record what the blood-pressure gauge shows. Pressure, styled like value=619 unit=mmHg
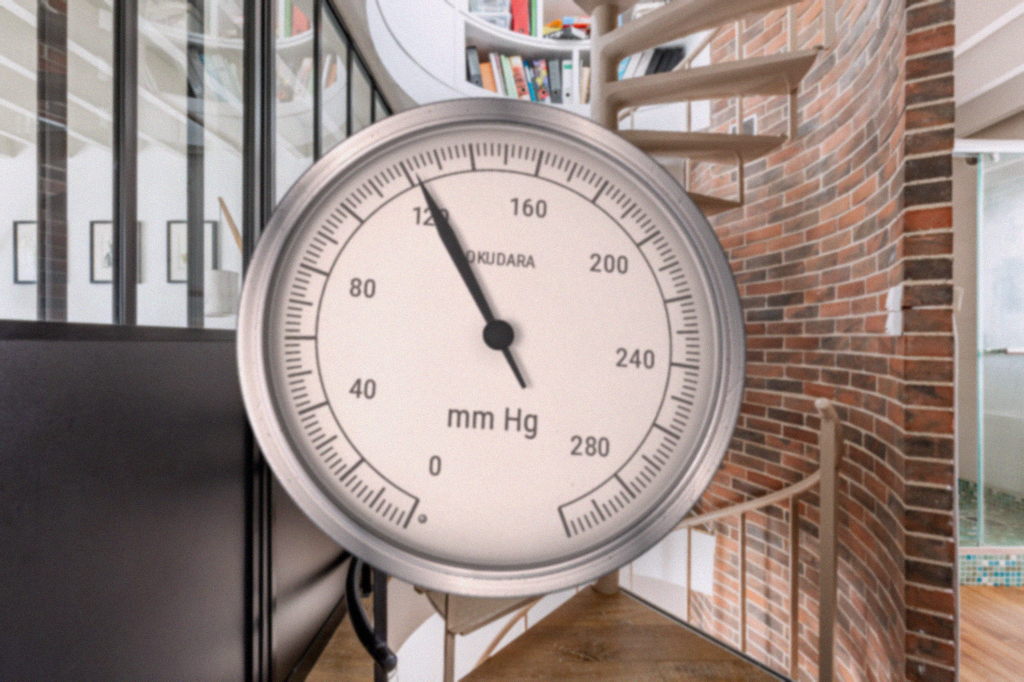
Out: value=122 unit=mmHg
